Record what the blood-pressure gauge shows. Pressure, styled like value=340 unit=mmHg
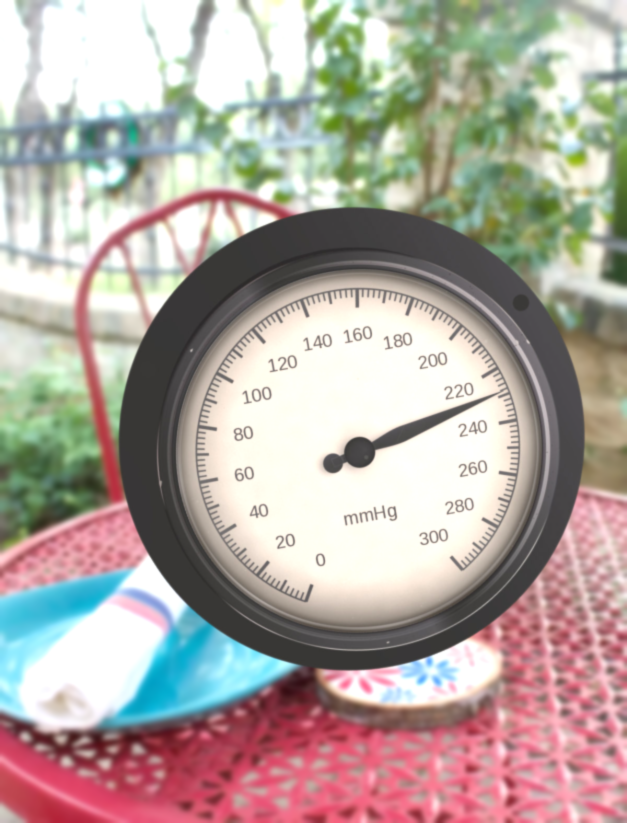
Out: value=228 unit=mmHg
